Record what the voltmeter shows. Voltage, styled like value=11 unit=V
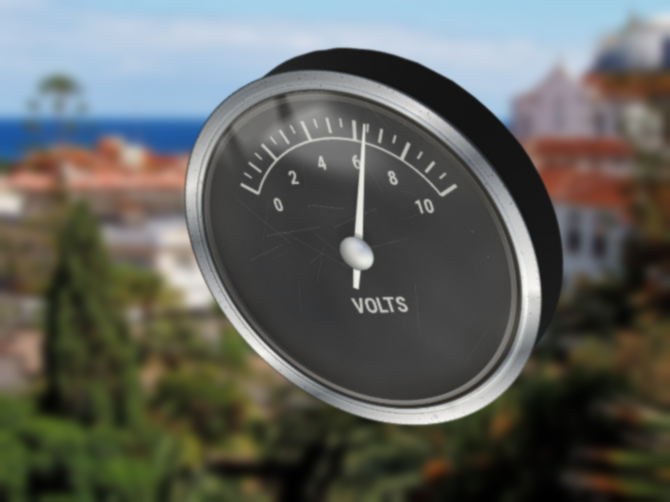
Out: value=6.5 unit=V
